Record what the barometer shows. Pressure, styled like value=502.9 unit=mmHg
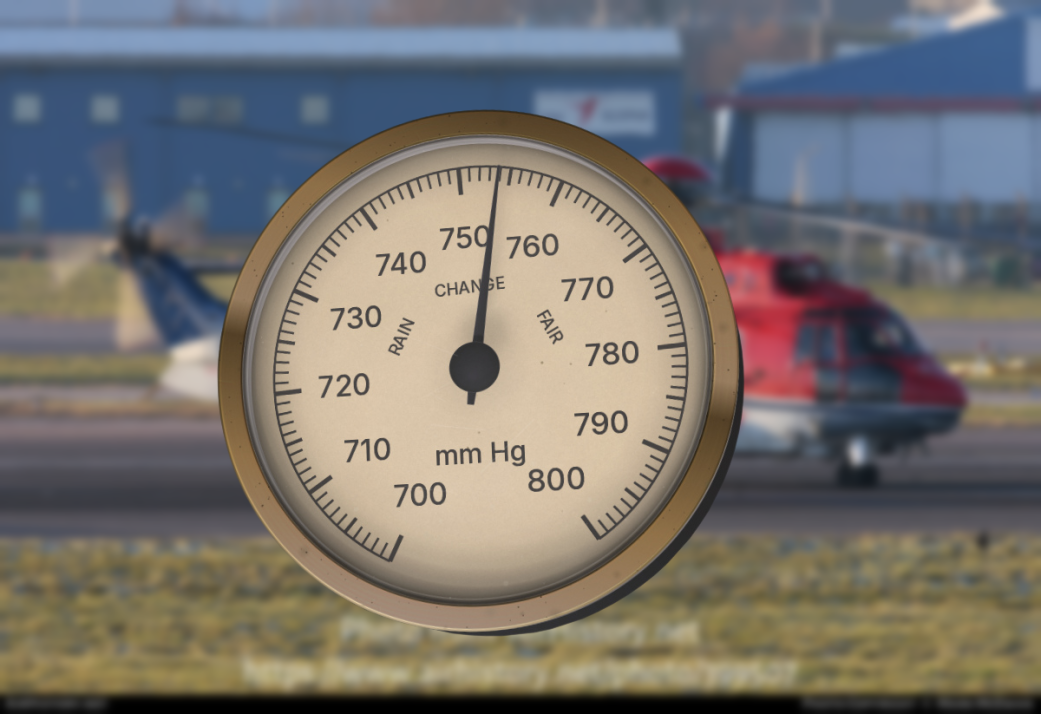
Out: value=754 unit=mmHg
